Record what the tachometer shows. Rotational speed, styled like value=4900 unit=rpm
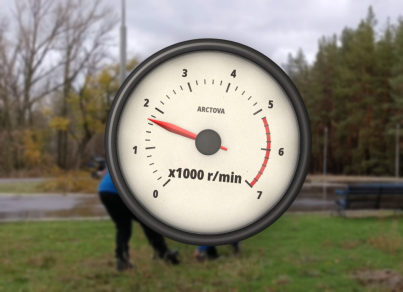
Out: value=1700 unit=rpm
